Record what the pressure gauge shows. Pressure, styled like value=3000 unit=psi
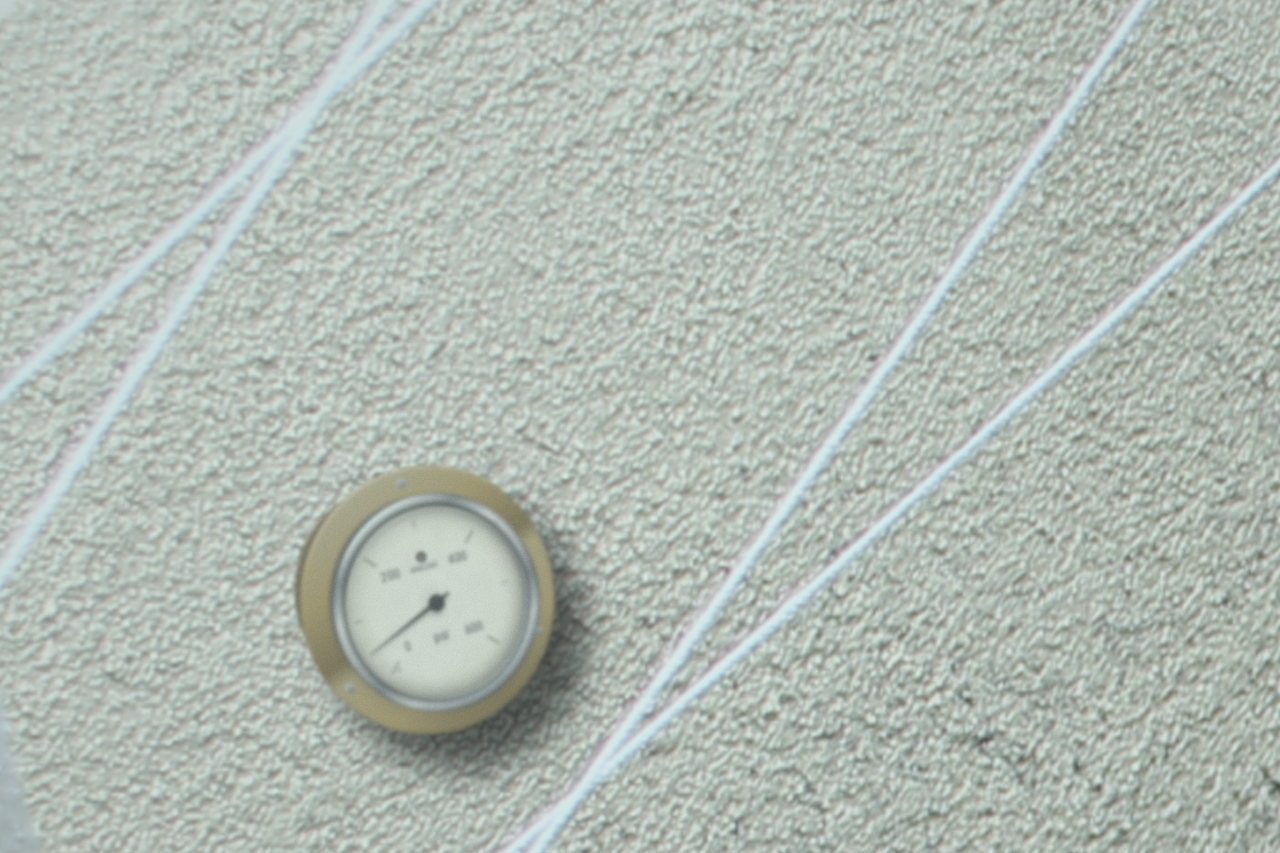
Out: value=50 unit=psi
